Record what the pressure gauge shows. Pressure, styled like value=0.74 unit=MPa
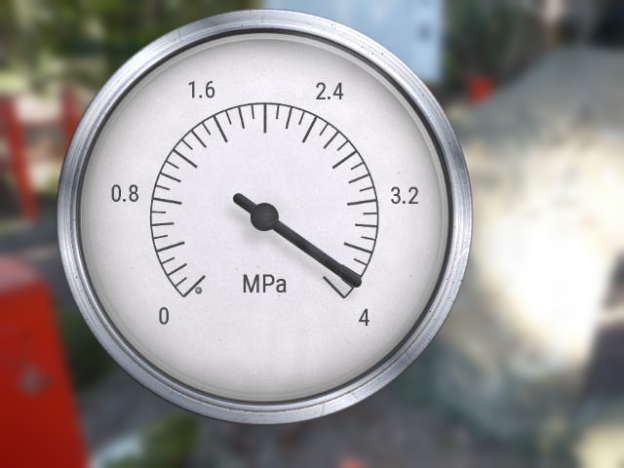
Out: value=3.85 unit=MPa
